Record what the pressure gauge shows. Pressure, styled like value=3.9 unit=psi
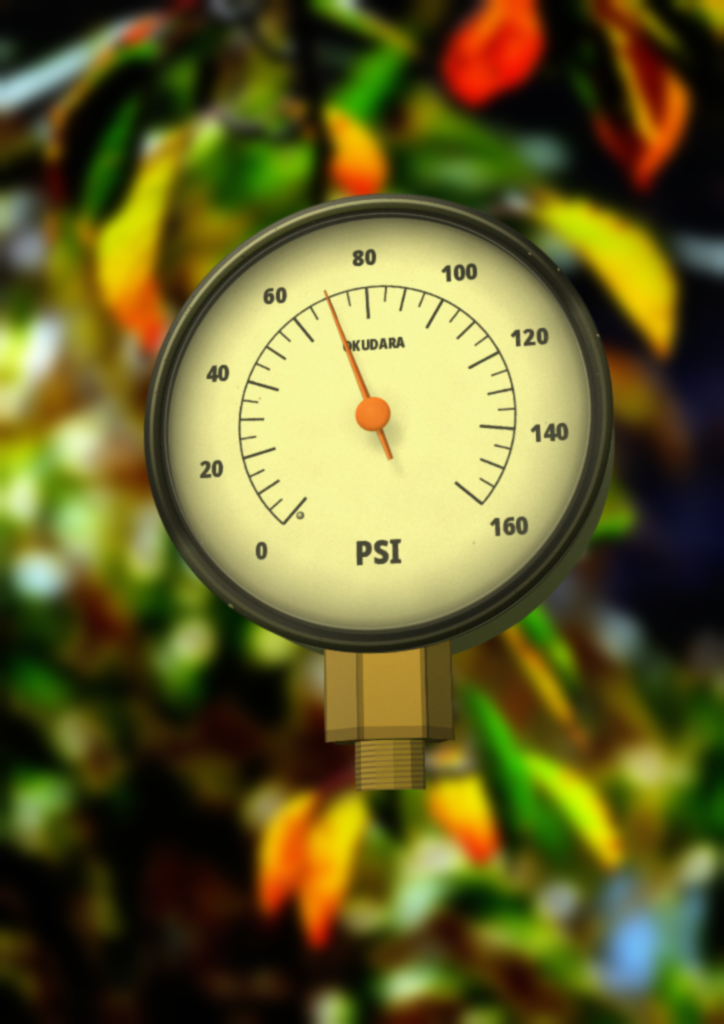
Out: value=70 unit=psi
